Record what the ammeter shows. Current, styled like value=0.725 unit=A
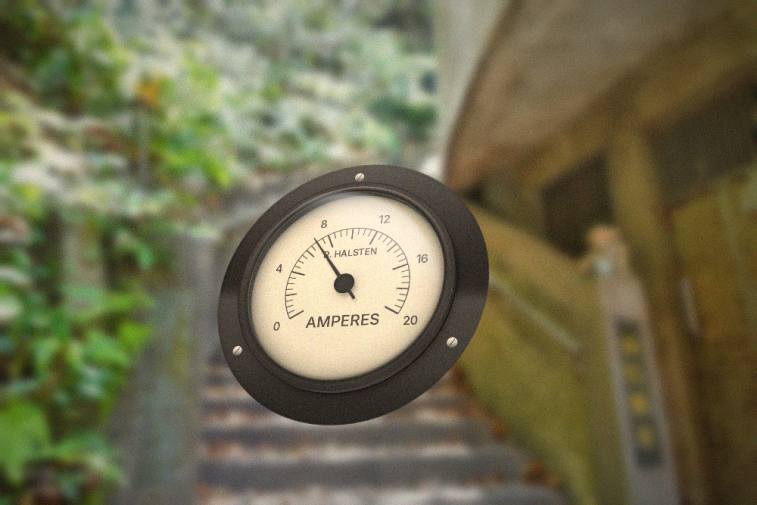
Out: value=7 unit=A
